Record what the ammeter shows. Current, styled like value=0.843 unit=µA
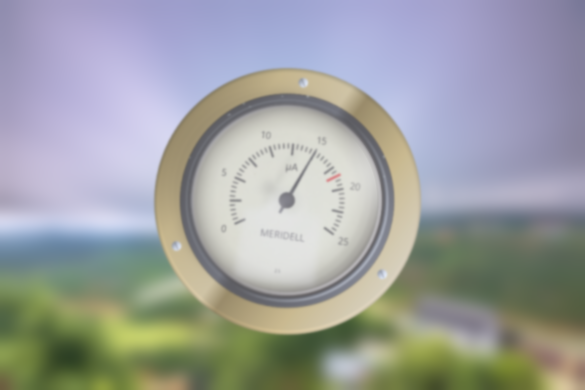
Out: value=15 unit=µA
